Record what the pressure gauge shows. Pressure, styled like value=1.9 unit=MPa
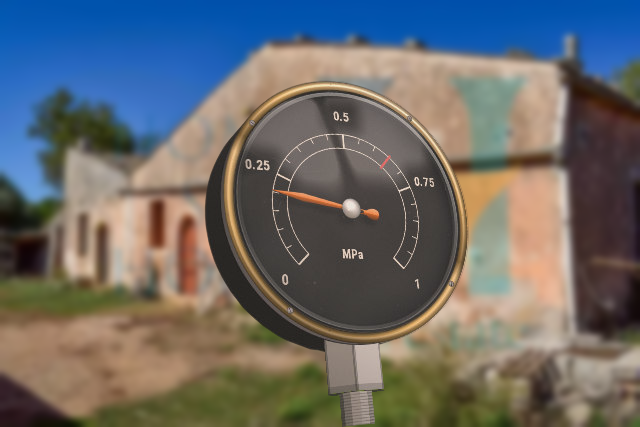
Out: value=0.2 unit=MPa
